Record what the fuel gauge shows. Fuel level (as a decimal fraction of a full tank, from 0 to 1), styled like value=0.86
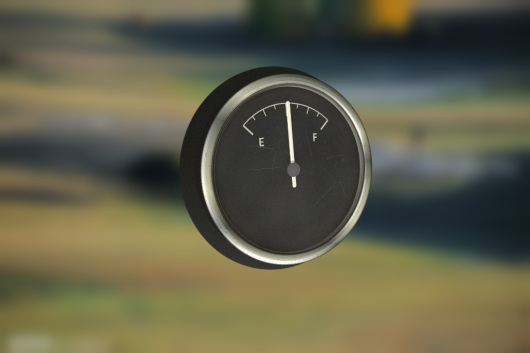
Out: value=0.5
